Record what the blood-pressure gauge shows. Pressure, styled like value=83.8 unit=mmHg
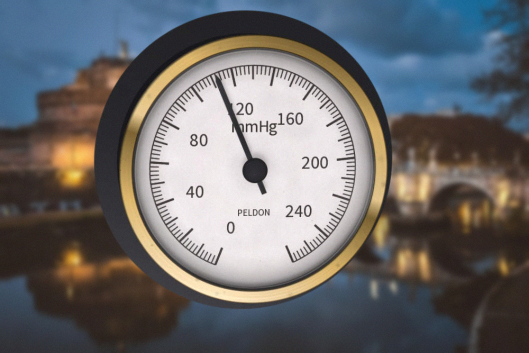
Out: value=112 unit=mmHg
